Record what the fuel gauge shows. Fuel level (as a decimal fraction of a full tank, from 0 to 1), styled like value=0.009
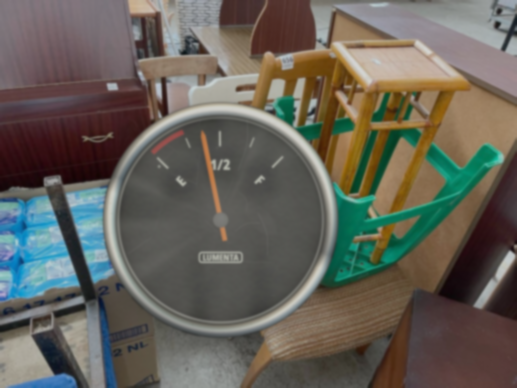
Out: value=0.375
